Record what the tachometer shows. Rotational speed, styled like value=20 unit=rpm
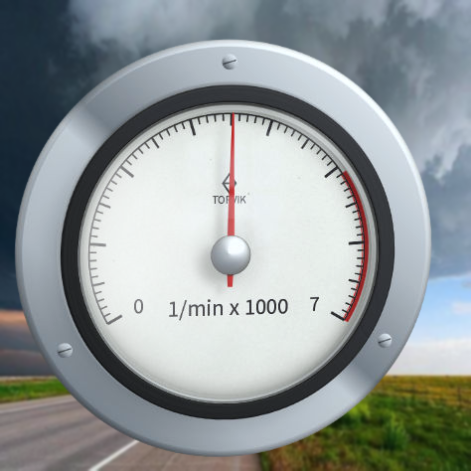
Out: value=3500 unit=rpm
